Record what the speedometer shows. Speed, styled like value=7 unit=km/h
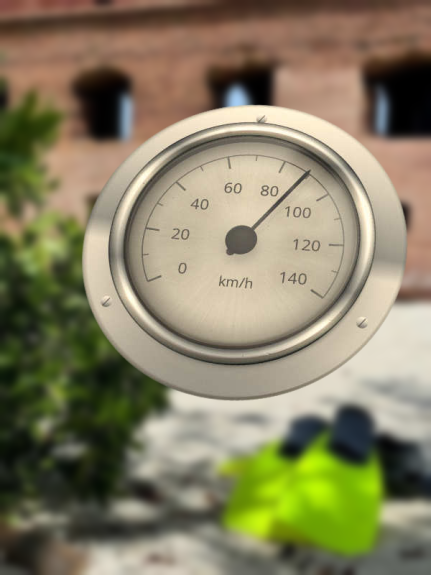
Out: value=90 unit=km/h
